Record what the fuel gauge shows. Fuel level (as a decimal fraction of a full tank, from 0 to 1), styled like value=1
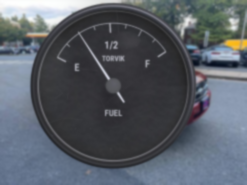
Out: value=0.25
